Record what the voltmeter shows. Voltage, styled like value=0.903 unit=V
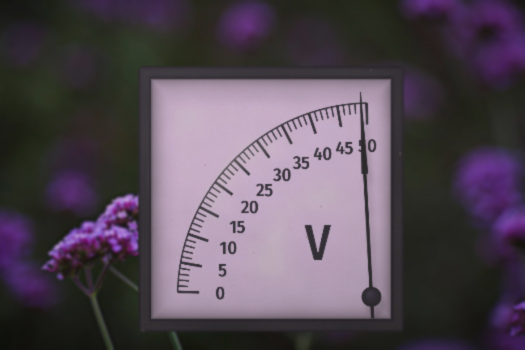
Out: value=49 unit=V
